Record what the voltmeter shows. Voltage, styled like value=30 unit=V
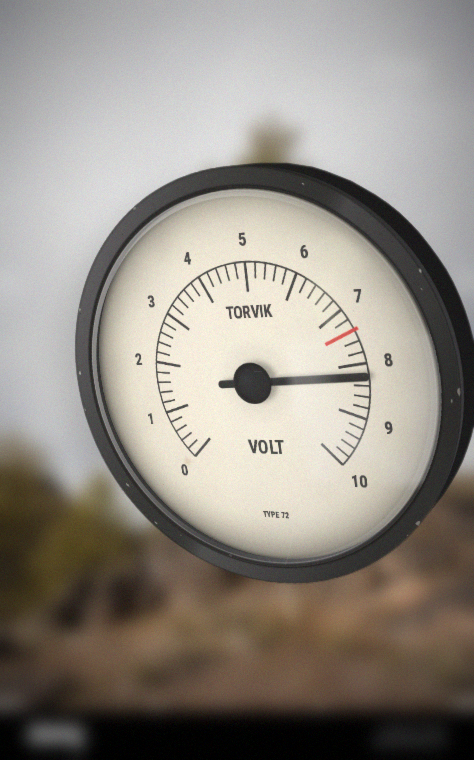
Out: value=8.2 unit=V
